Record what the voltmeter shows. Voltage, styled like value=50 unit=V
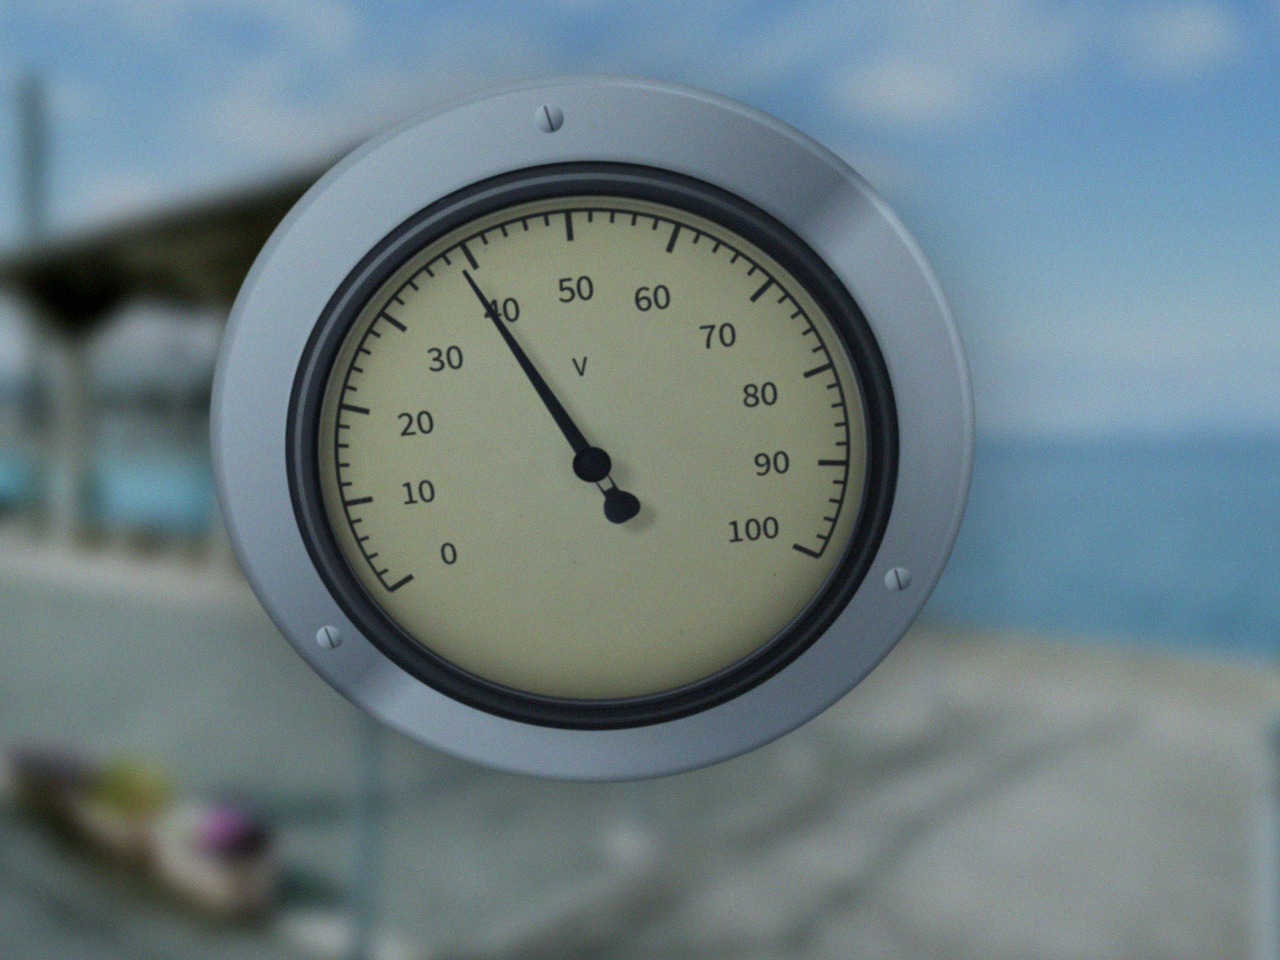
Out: value=39 unit=V
